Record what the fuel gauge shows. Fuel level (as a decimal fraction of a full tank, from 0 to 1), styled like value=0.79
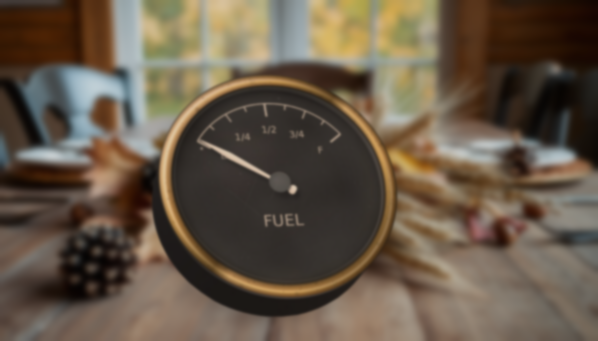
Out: value=0
